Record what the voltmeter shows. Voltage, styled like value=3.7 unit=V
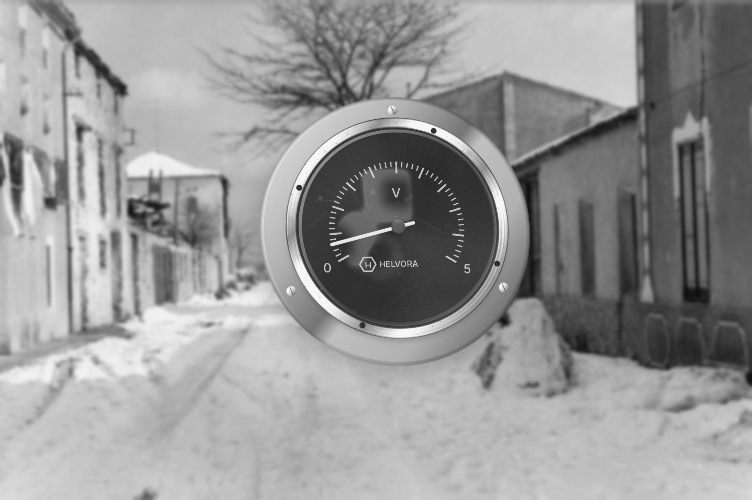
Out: value=0.3 unit=V
